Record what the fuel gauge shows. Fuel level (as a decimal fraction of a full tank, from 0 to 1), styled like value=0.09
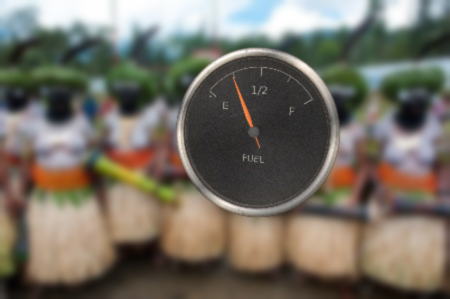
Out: value=0.25
